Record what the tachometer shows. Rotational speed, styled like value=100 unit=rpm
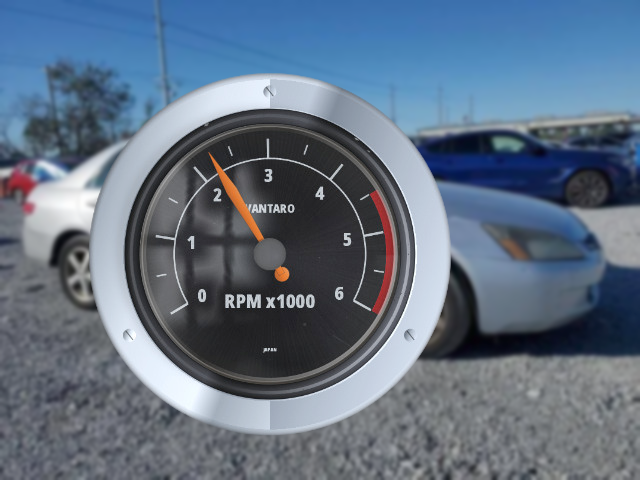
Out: value=2250 unit=rpm
